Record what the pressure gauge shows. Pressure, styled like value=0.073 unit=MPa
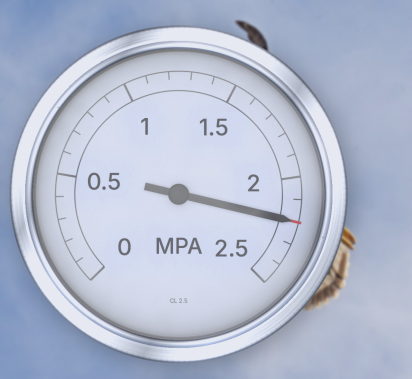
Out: value=2.2 unit=MPa
